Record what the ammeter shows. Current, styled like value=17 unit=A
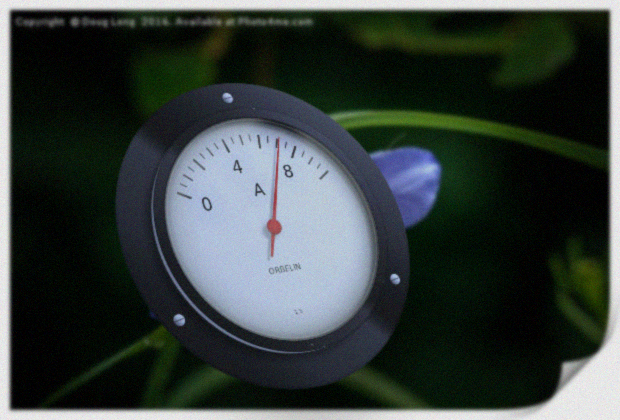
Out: value=7 unit=A
